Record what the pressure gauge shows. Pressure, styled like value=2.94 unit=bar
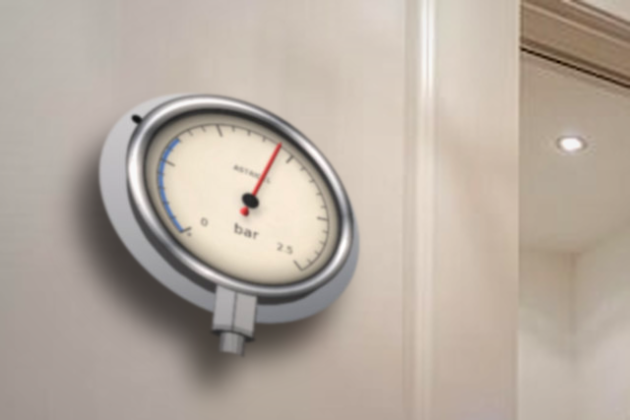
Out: value=1.4 unit=bar
